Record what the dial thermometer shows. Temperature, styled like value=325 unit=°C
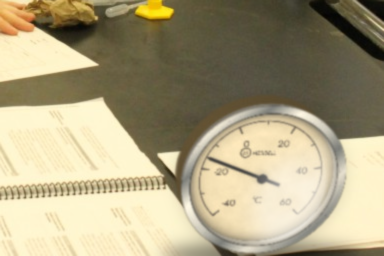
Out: value=-15 unit=°C
